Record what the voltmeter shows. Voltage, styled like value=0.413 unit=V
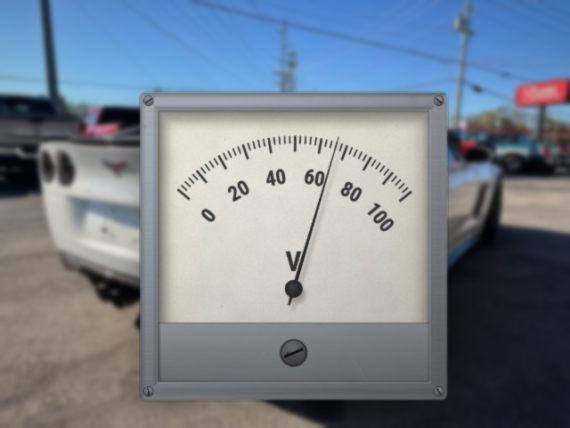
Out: value=66 unit=V
